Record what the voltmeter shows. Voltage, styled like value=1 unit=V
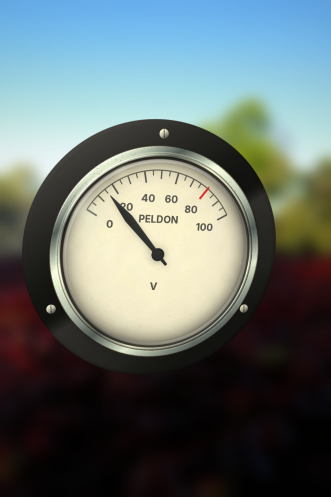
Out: value=15 unit=V
